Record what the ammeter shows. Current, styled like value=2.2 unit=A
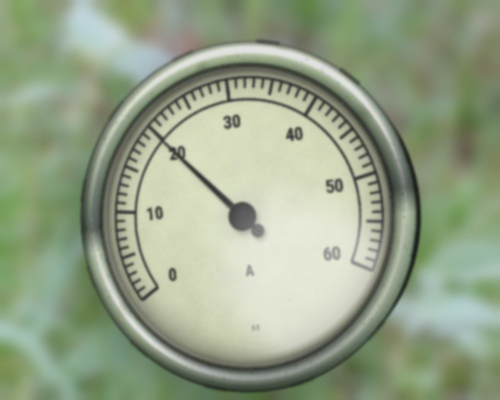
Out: value=20 unit=A
